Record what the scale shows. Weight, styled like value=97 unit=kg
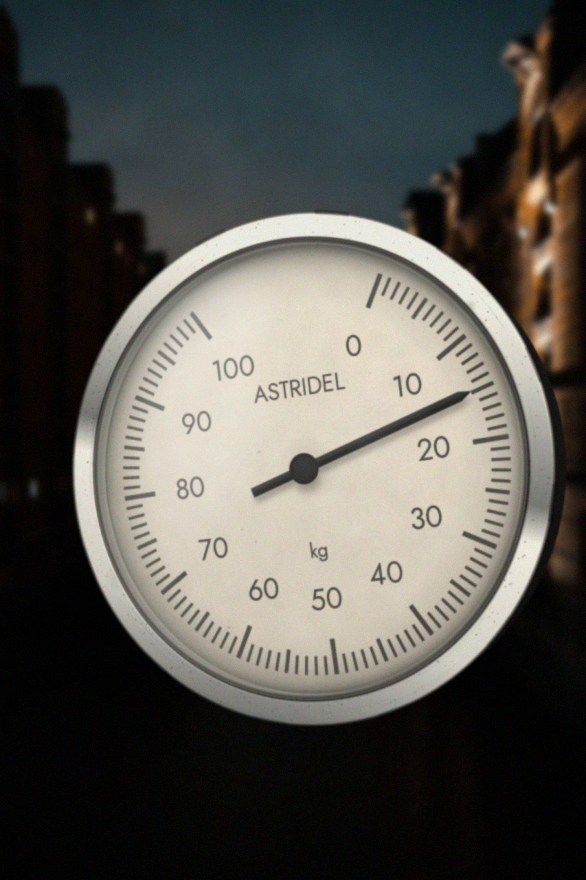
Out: value=15 unit=kg
